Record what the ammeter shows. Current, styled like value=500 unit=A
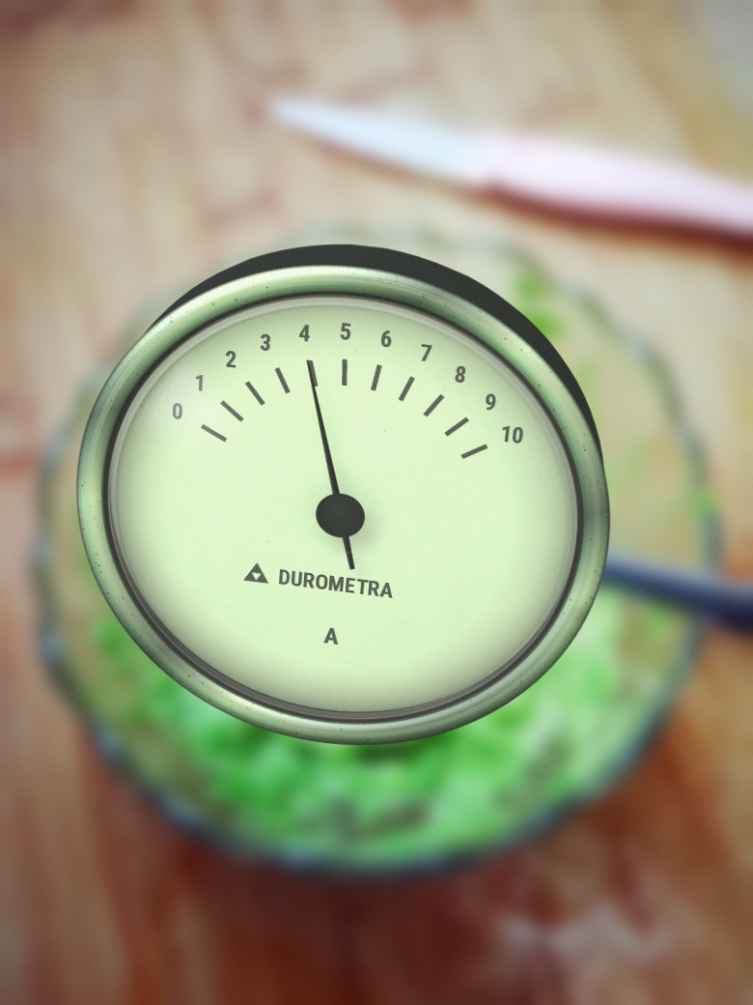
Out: value=4 unit=A
